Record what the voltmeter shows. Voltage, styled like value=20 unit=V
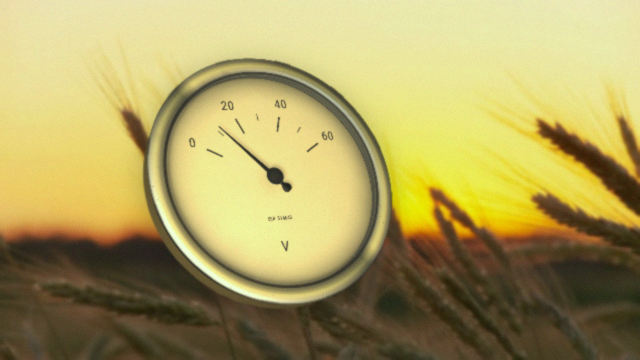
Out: value=10 unit=V
